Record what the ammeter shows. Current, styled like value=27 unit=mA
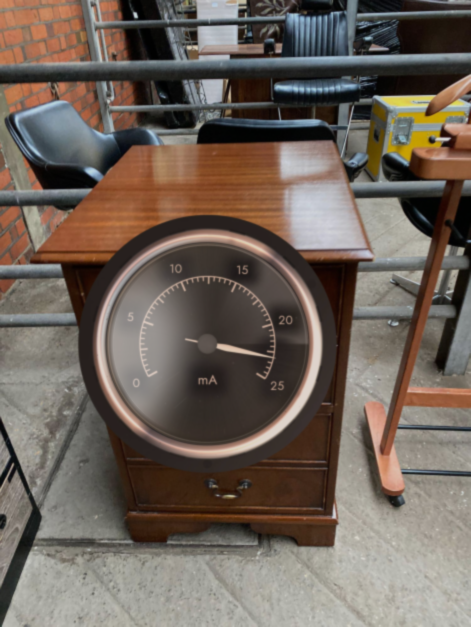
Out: value=23 unit=mA
